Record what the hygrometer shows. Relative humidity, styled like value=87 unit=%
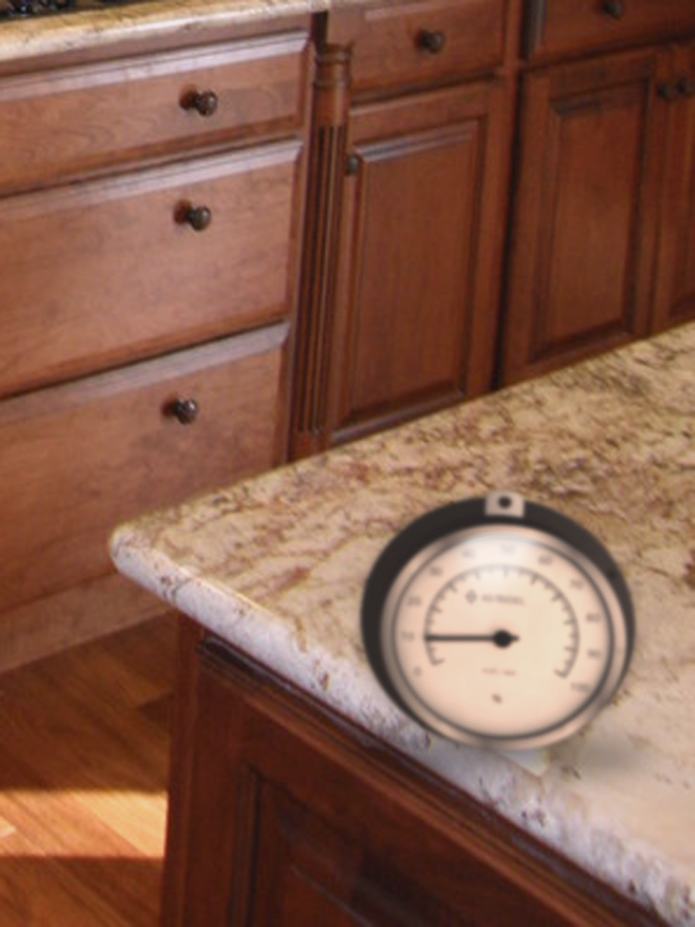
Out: value=10 unit=%
